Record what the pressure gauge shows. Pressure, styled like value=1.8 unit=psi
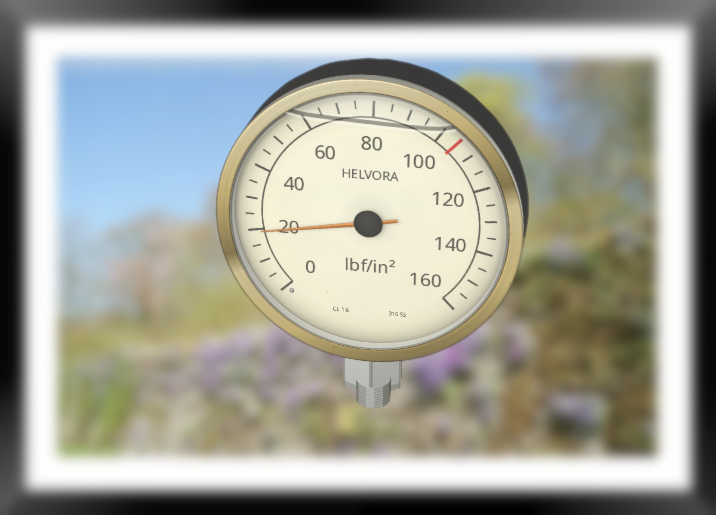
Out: value=20 unit=psi
